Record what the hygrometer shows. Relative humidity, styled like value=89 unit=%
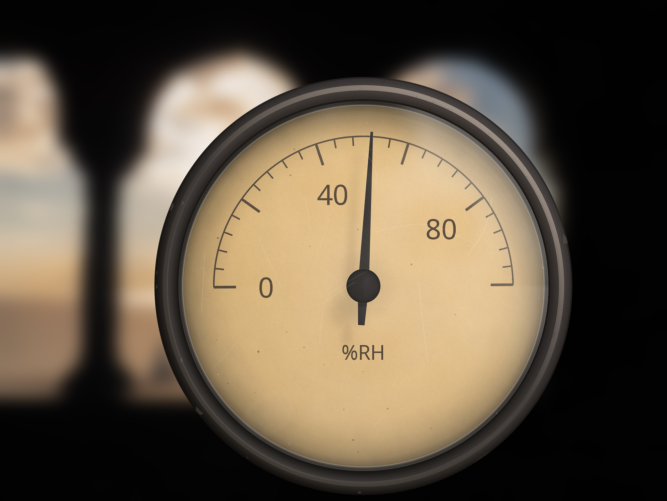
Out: value=52 unit=%
